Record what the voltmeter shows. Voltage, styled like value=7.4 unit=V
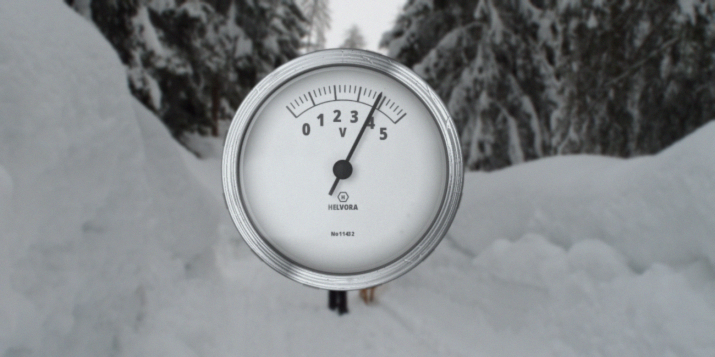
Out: value=3.8 unit=V
